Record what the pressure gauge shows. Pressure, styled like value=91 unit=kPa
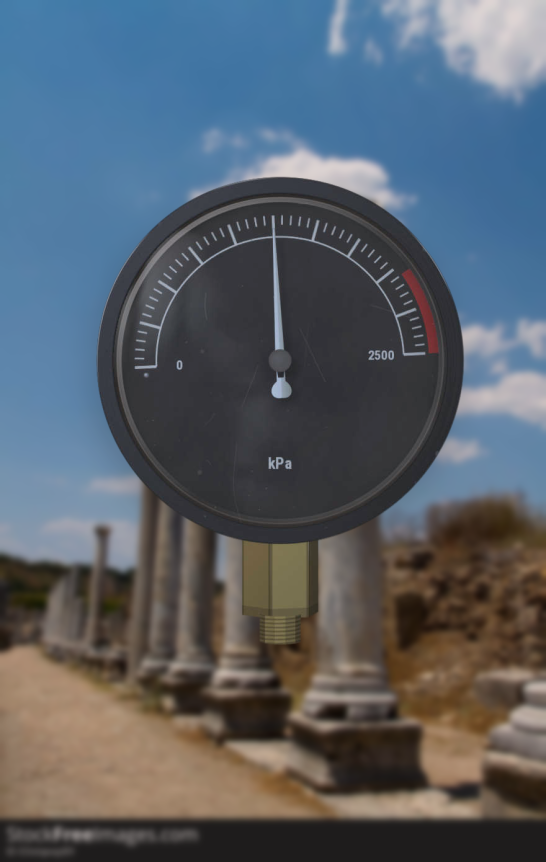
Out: value=1250 unit=kPa
